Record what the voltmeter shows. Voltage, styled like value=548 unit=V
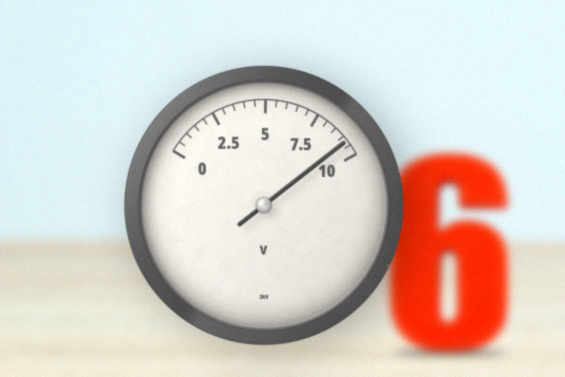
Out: value=9.25 unit=V
